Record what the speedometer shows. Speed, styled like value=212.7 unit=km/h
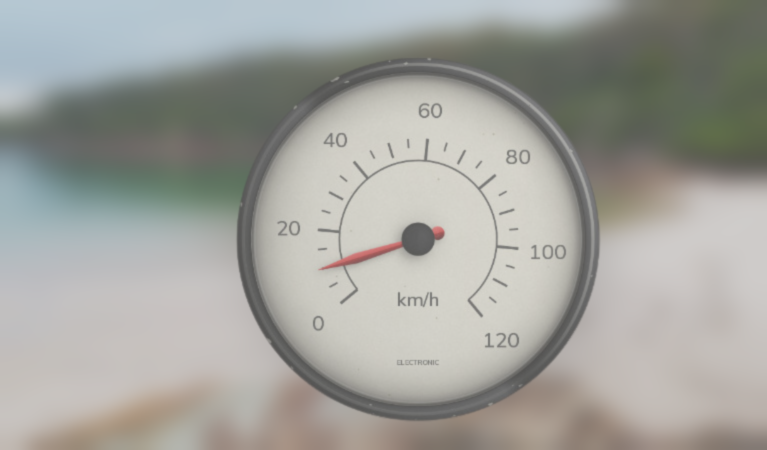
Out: value=10 unit=km/h
